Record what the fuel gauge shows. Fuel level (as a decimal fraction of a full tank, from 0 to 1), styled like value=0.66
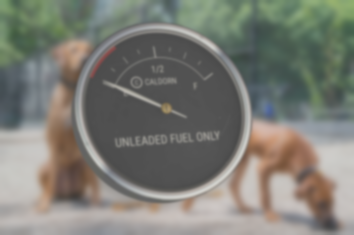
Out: value=0
